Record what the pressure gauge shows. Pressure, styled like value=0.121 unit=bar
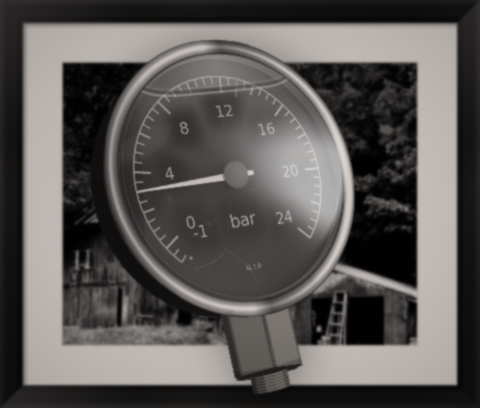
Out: value=3 unit=bar
